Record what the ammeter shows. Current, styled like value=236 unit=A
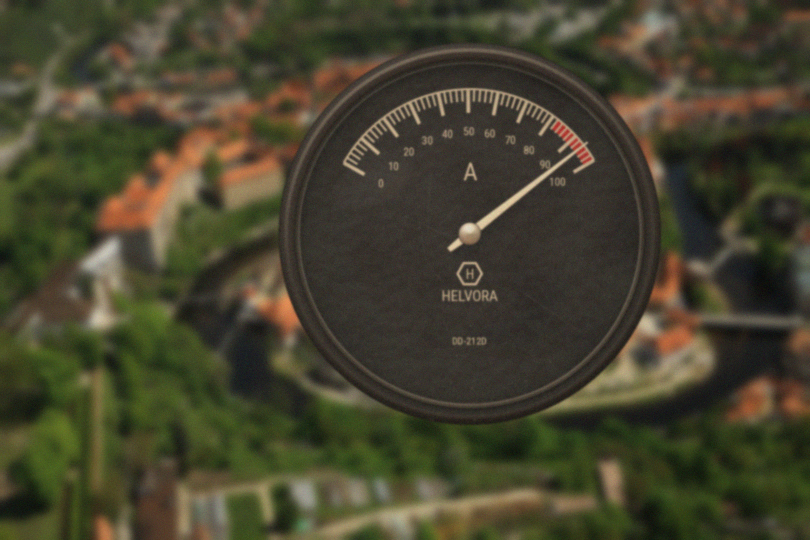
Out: value=94 unit=A
